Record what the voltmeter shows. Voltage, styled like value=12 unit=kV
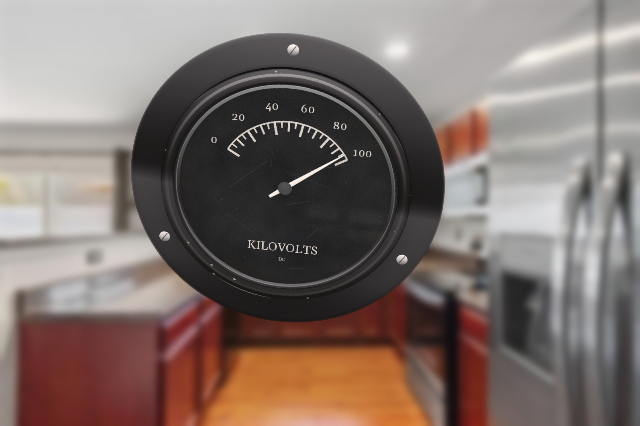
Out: value=95 unit=kV
